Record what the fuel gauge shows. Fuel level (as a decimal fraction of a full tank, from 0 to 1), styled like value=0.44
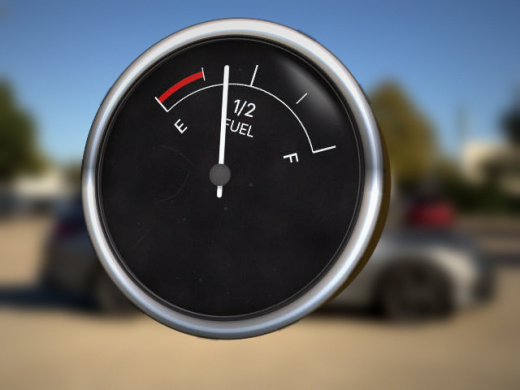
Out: value=0.375
